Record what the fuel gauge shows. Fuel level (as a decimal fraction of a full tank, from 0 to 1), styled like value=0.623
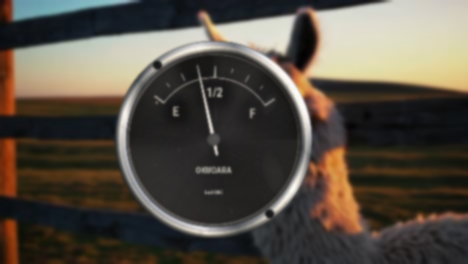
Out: value=0.375
